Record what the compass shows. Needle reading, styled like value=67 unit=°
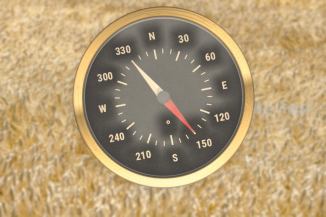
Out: value=150 unit=°
